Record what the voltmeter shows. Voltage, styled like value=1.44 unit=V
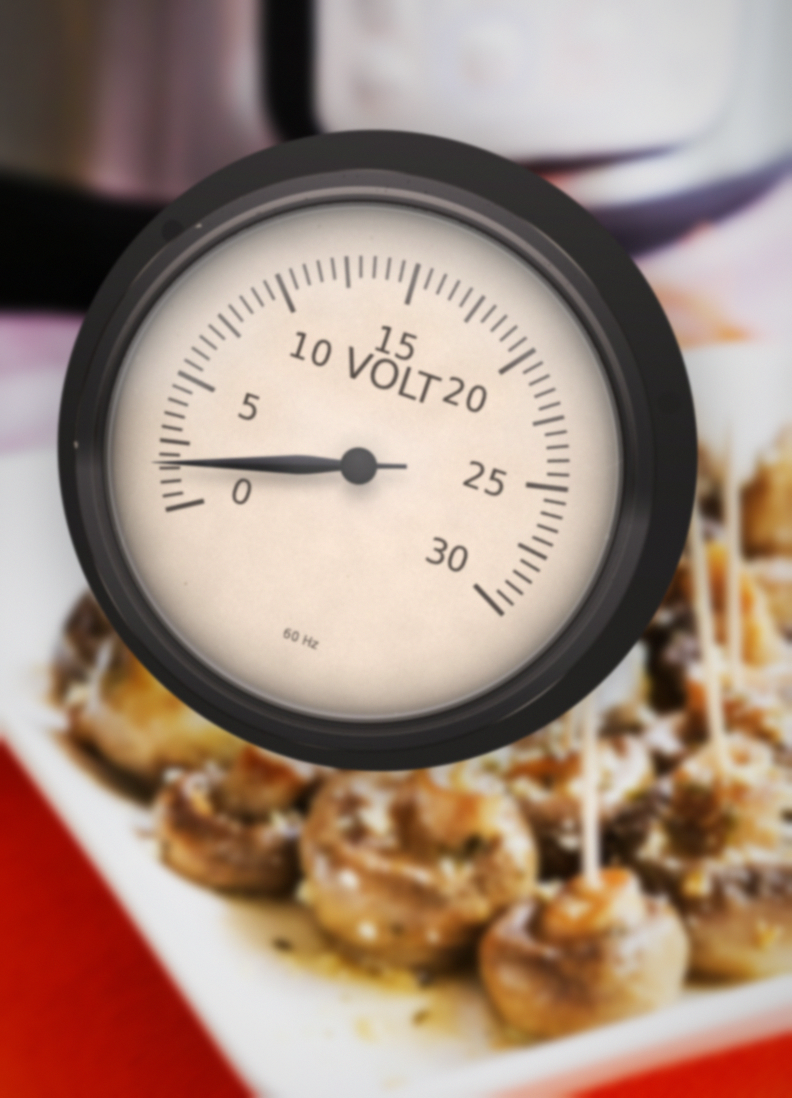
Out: value=1.75 unit=V
